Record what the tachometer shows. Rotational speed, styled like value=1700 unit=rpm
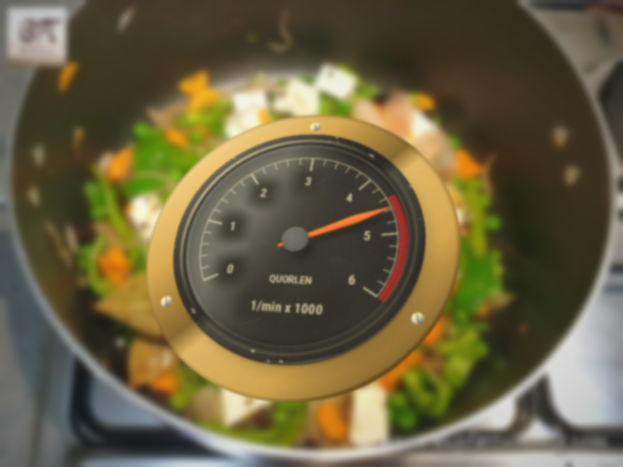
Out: value=4600 unit=rpm
